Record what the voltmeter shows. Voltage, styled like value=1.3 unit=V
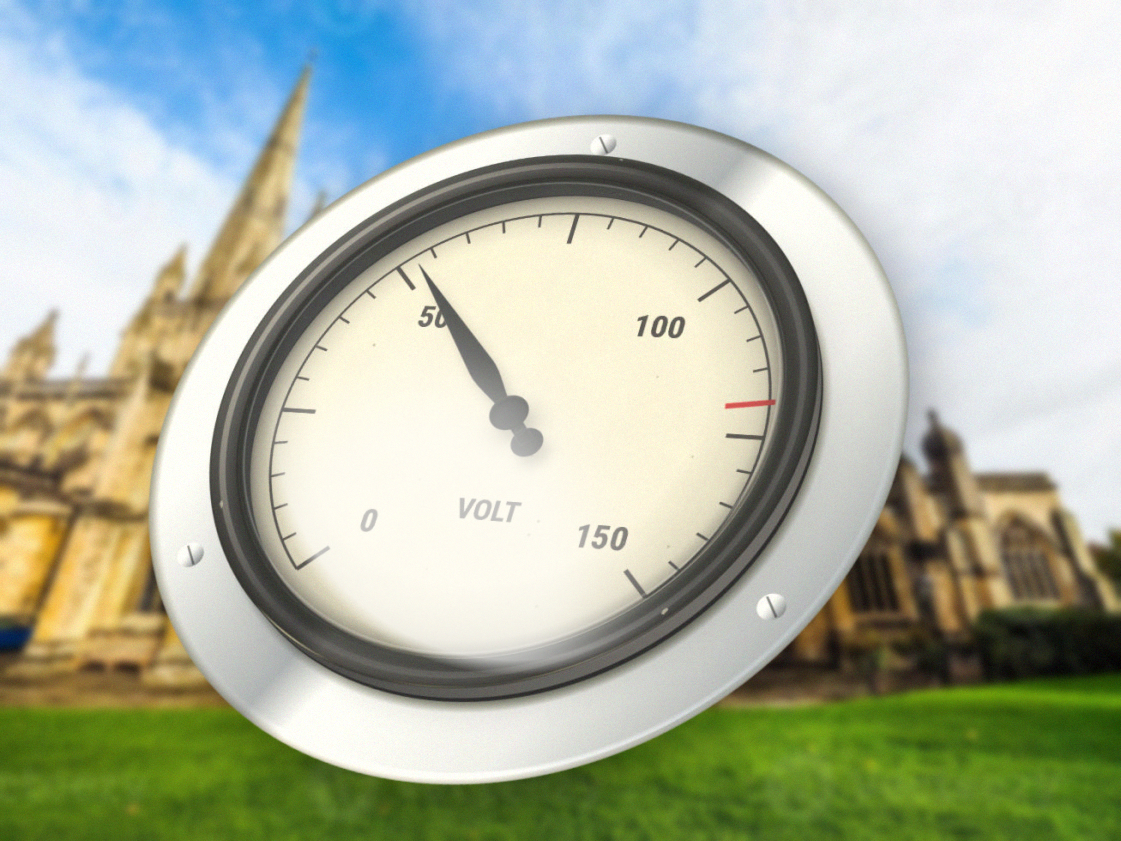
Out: value=52.5 unit=V
